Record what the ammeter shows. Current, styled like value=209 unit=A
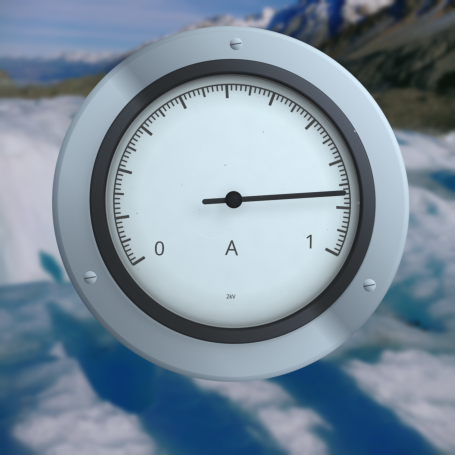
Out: value=0.87 unit=A
